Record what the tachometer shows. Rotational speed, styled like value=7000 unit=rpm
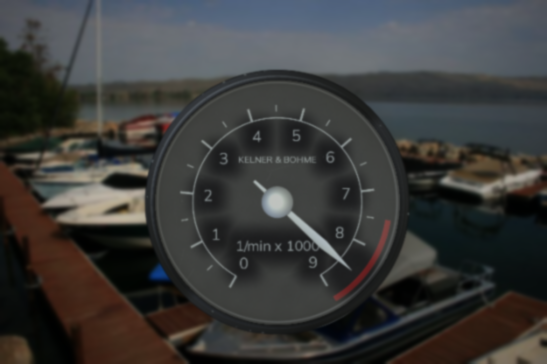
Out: value=8500 unit=rpm
